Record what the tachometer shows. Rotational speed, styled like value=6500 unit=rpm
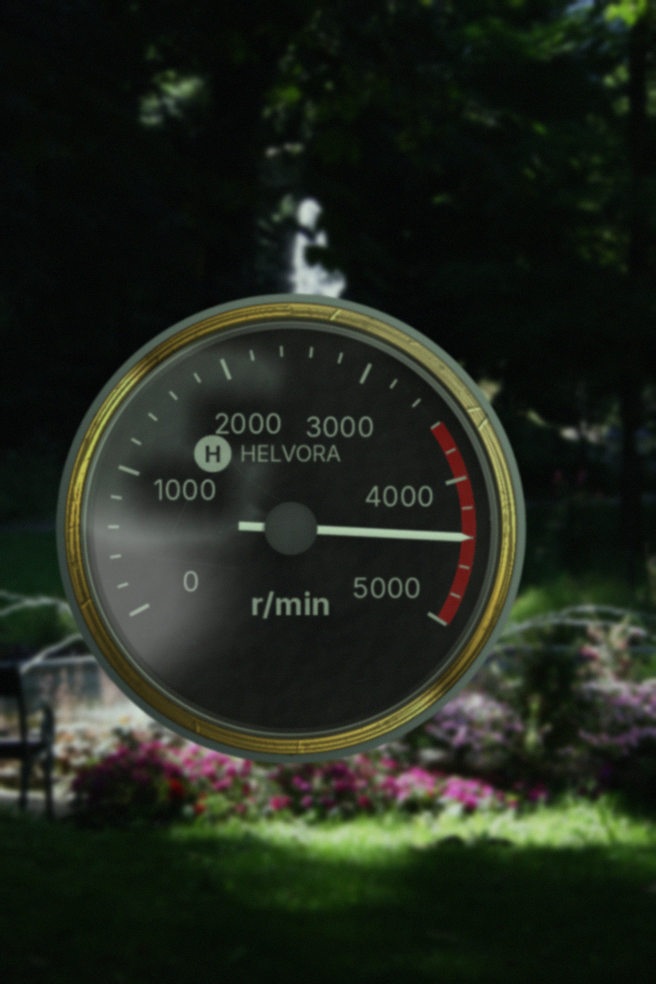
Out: value=4400 unit=rpm
